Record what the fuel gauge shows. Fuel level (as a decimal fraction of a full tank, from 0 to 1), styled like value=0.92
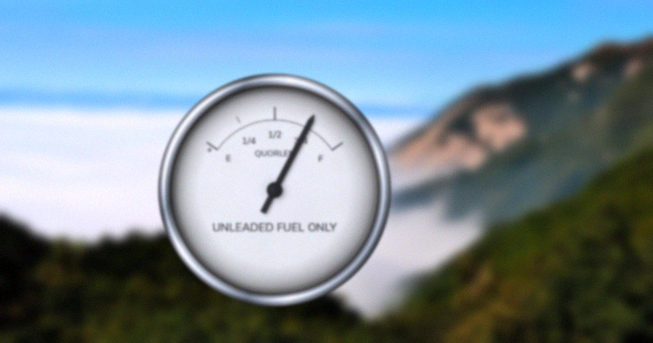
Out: value=0.75
